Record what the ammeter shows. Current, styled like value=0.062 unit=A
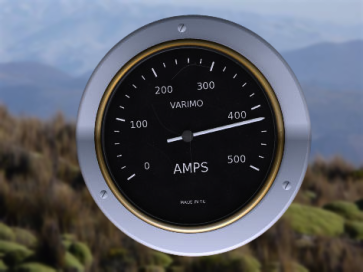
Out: value=420 unit=A
